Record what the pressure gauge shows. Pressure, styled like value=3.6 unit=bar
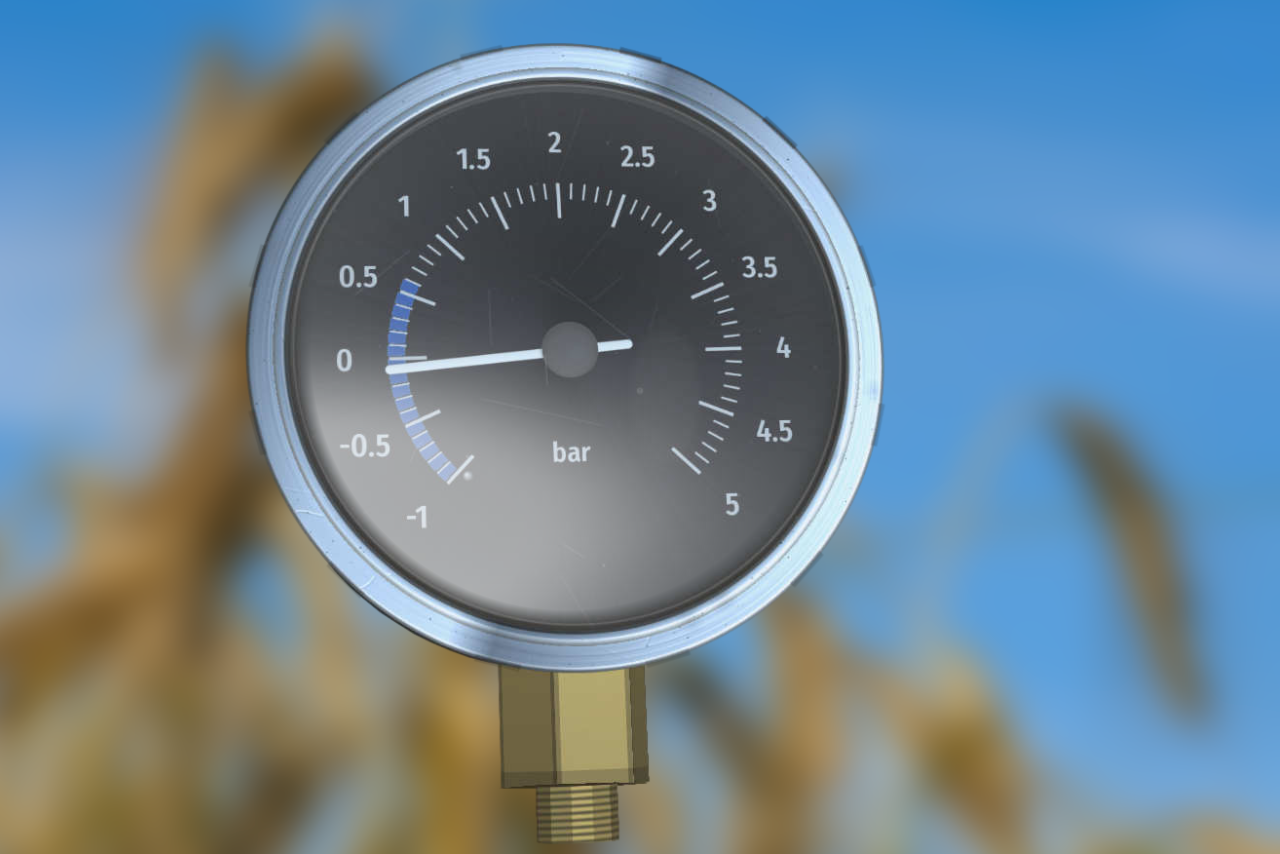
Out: value=-0.1 unit=bar
